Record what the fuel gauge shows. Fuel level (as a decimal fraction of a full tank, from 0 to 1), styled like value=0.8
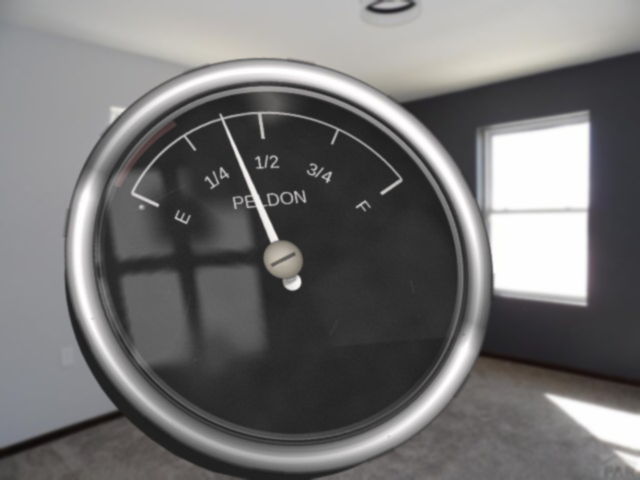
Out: value=0.375
